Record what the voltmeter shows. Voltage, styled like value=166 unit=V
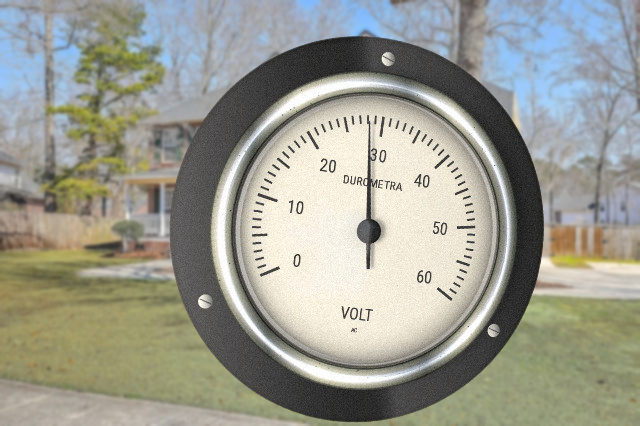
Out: value=28 unit=V
